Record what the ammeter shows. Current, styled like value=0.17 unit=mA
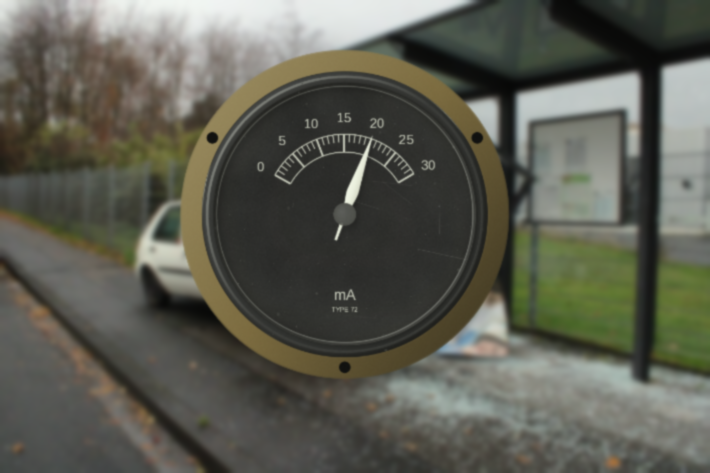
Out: value=20 unit=mA
